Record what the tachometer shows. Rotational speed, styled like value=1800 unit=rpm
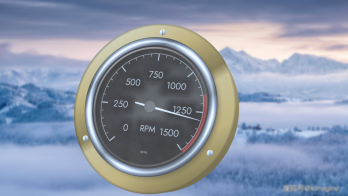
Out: value=1300 unit=rpm
